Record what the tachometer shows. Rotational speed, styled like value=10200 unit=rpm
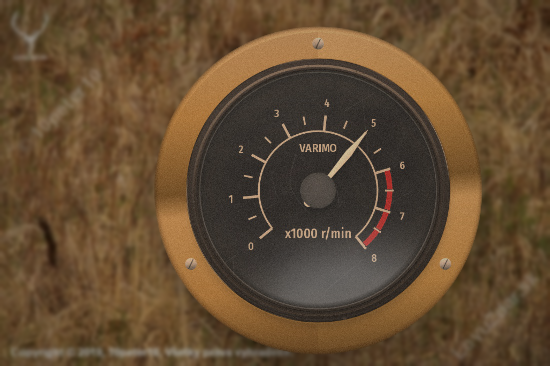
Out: value=5000 unit=rpm
